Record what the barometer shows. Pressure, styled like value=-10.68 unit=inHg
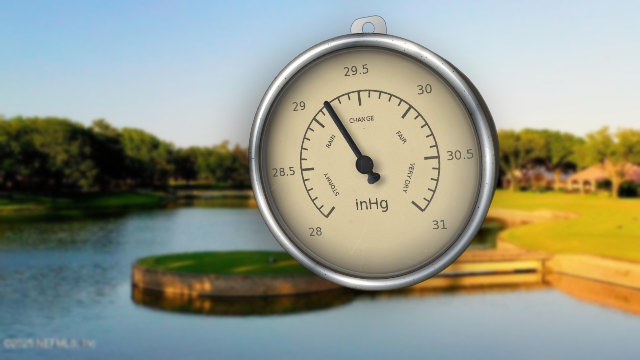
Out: value=29.2 unit=inHg
